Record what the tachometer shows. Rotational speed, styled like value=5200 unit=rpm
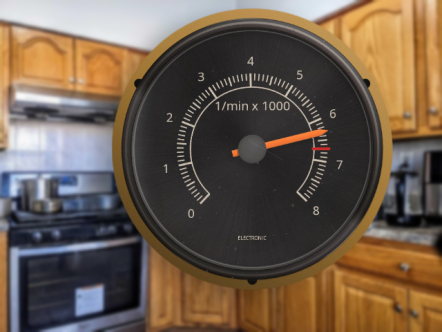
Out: value=6300 unit=rpm
